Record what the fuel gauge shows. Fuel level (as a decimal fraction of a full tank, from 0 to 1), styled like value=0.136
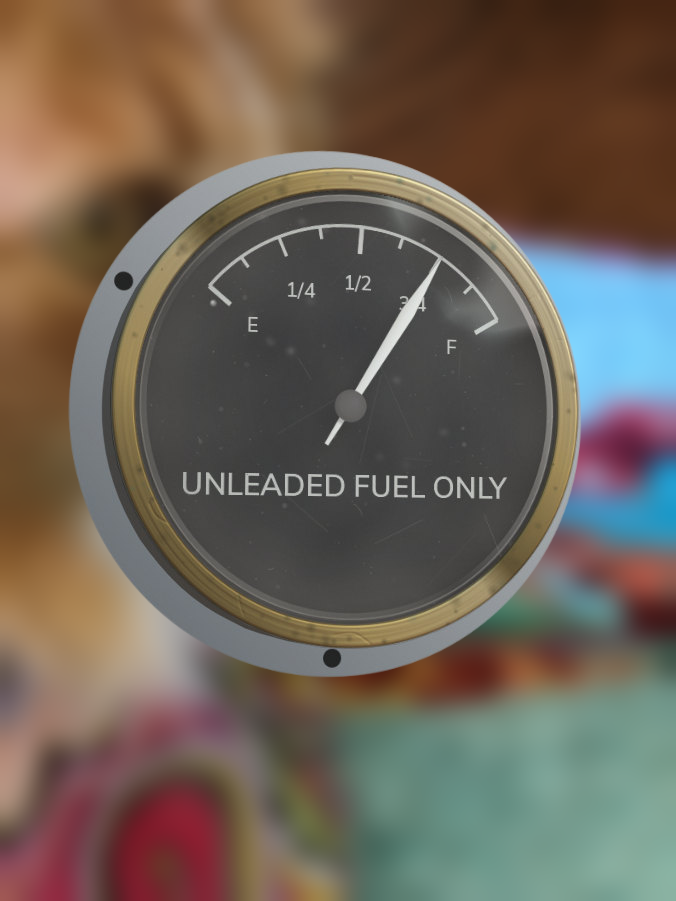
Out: value=0.75
